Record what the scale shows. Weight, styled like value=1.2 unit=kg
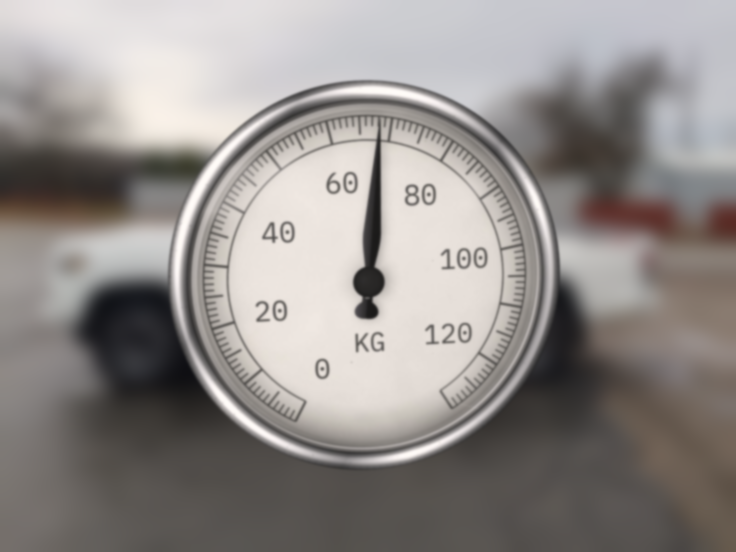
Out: value=68 unit=kg
